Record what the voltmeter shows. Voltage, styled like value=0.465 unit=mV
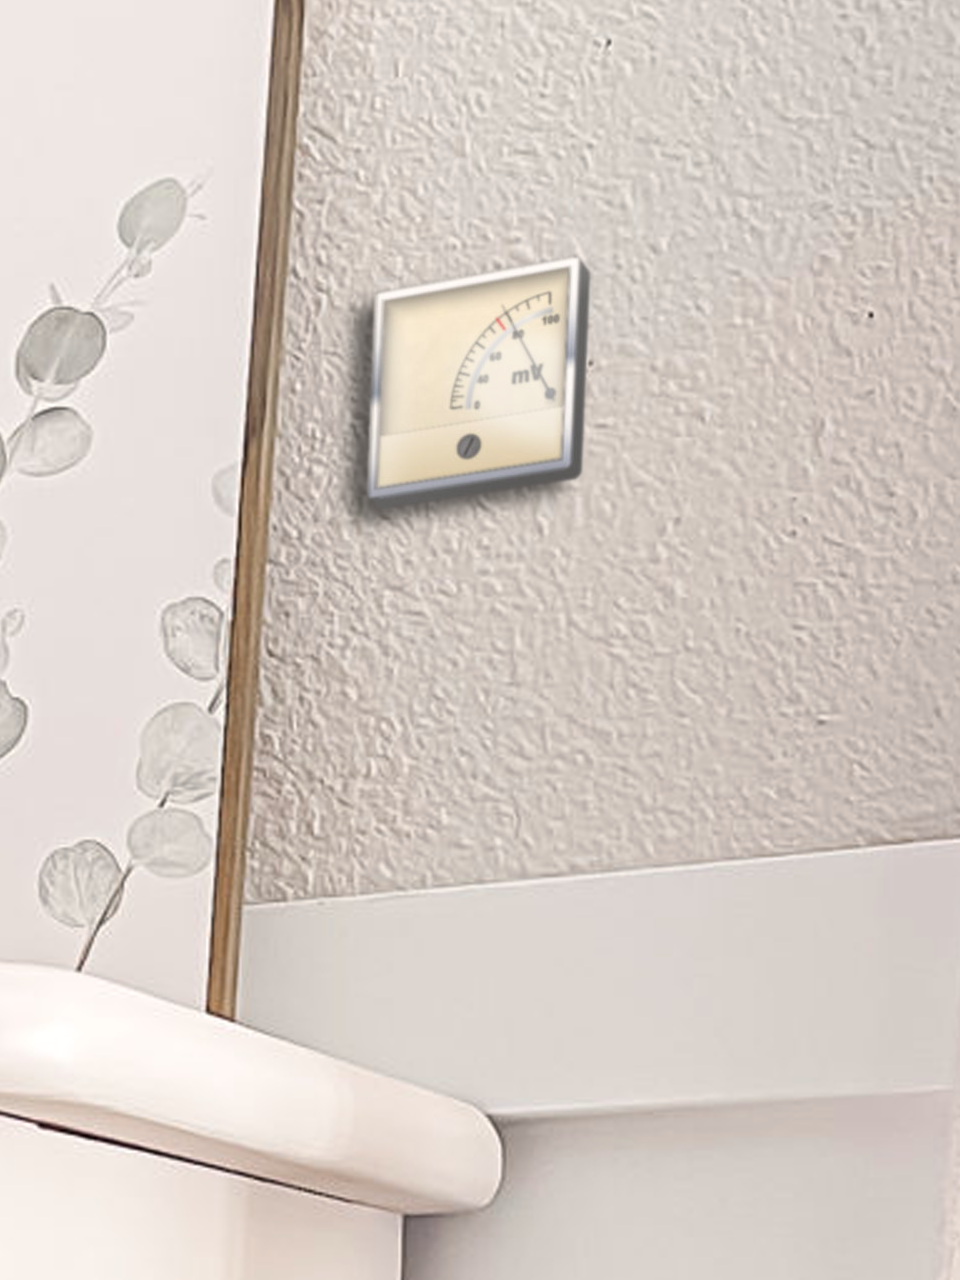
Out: value=80 unit=mV
